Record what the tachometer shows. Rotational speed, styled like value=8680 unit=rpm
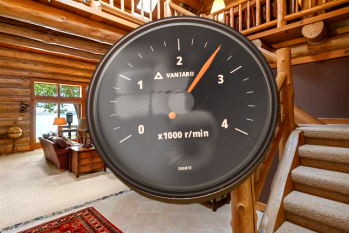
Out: value=2600 unit=rpm
